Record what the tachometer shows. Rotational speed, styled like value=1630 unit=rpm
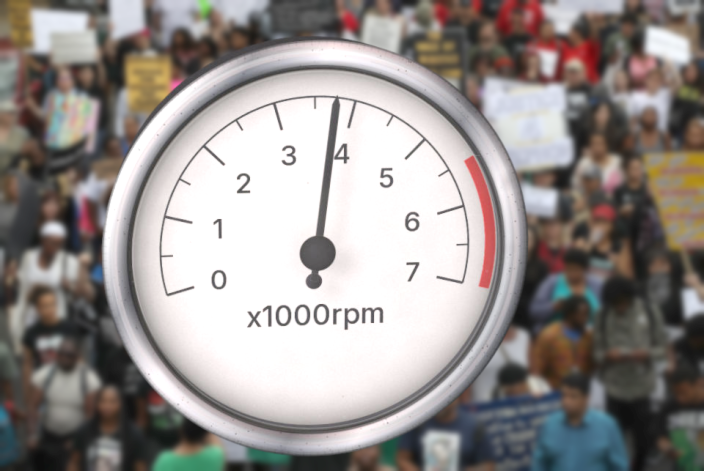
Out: value=3750 unit=rpm
